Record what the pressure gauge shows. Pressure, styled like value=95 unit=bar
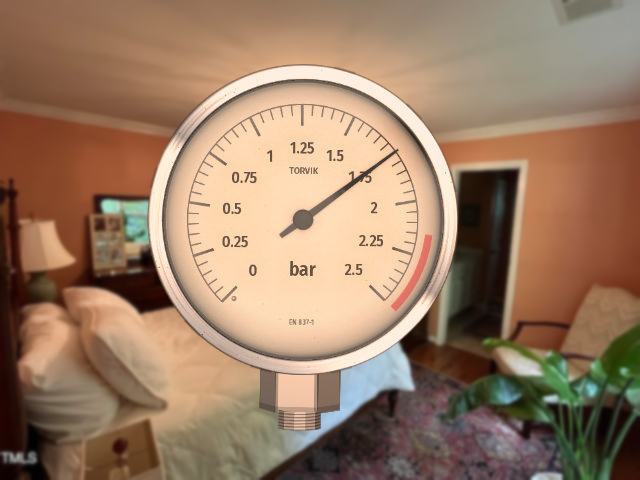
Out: value=1.75 unit=bar
